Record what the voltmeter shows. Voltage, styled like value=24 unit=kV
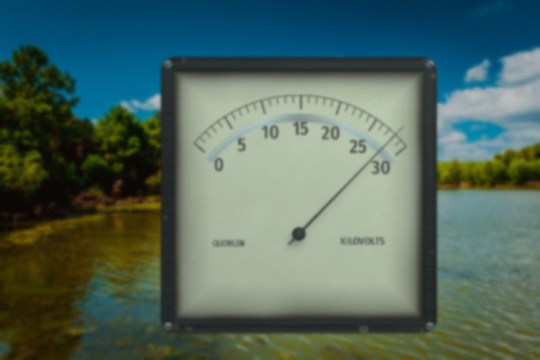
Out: value=28 unit=kV
